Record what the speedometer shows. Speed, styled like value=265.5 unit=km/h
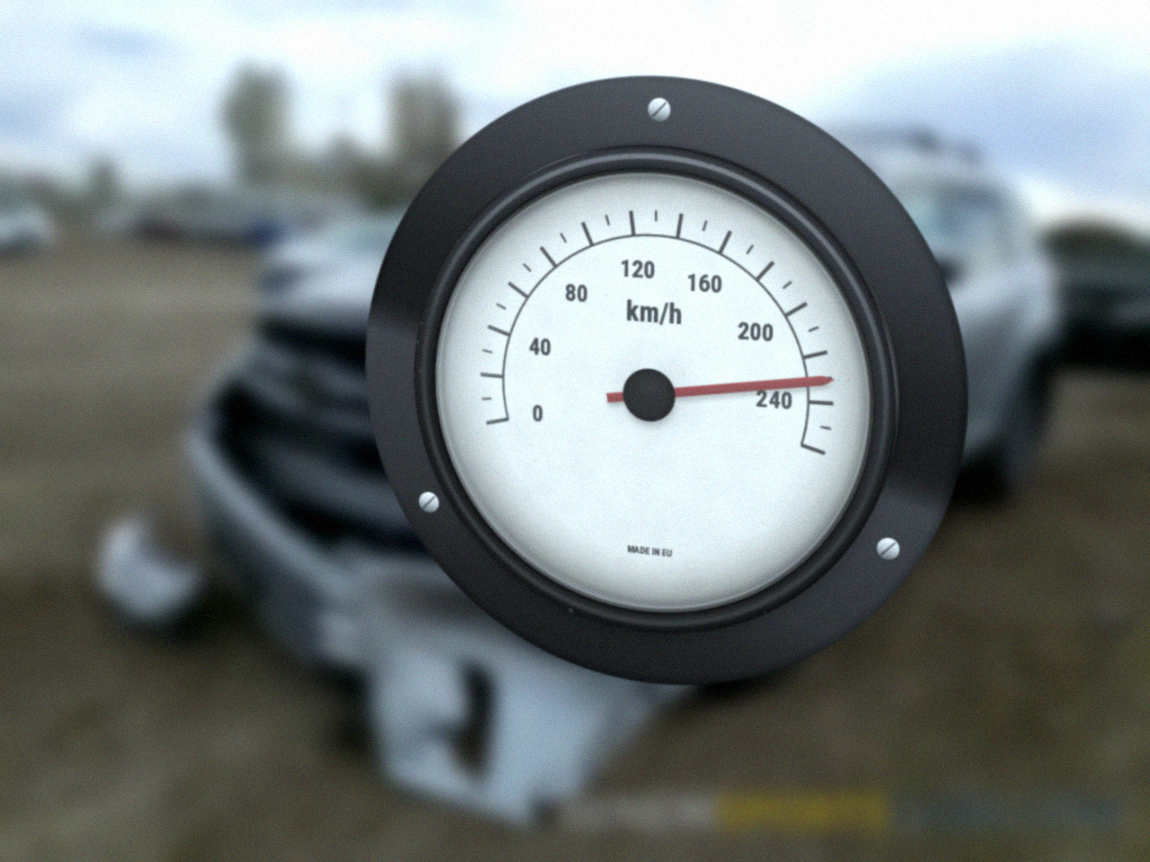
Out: value=230 unit=km/h
